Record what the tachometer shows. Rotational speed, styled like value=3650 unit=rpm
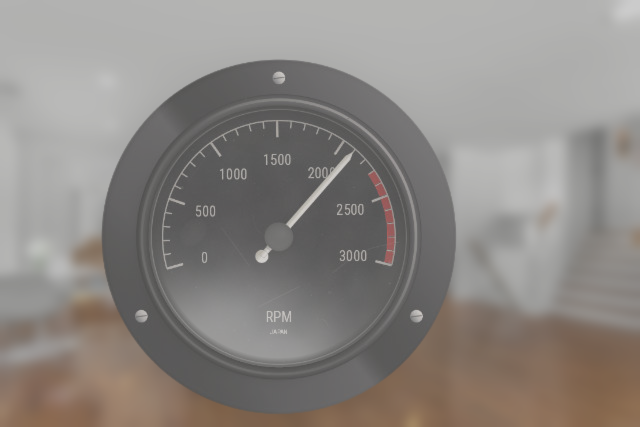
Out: value=2100 unit=rpm
